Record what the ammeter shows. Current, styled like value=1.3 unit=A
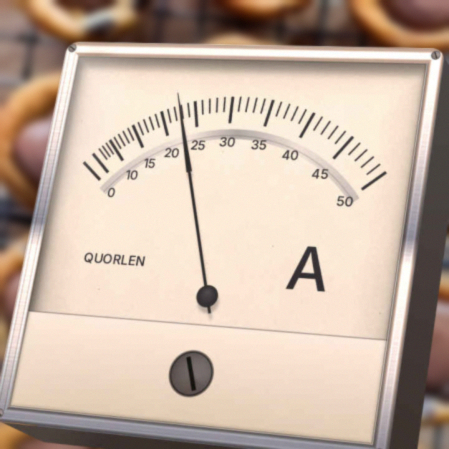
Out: value=23 unit=A
